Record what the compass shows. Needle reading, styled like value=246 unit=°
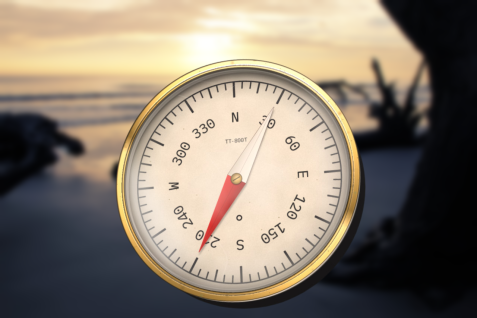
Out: value=210 unit=°
